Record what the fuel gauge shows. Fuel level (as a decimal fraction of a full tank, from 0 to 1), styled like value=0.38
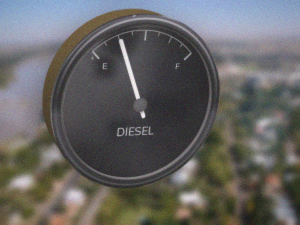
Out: value=0.25
